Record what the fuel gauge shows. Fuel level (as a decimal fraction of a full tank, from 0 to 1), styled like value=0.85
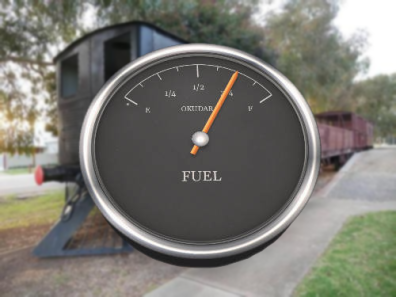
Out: value=0.75
